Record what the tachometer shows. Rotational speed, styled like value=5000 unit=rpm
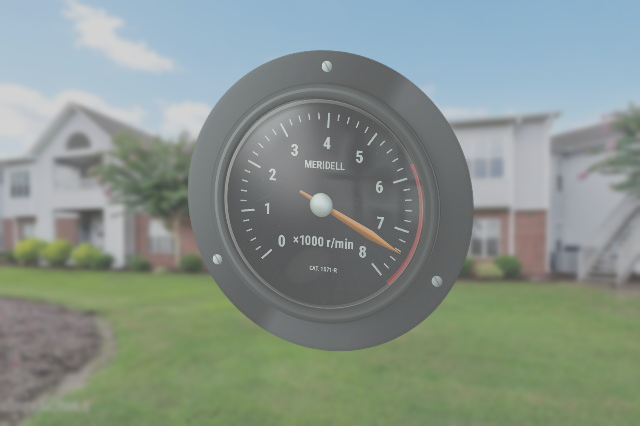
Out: value=7400 unit=rpm
